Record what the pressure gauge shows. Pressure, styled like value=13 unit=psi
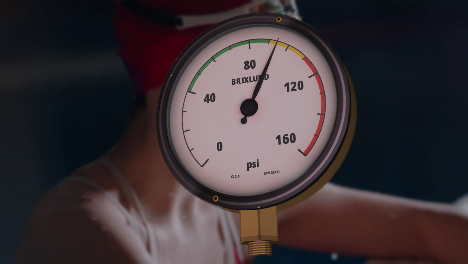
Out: value=95 unit=psi
